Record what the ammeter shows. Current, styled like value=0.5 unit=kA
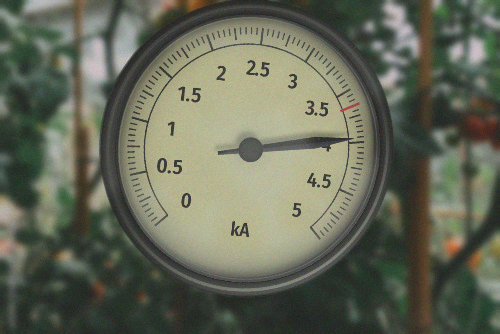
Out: value=3.95 unit=kA
